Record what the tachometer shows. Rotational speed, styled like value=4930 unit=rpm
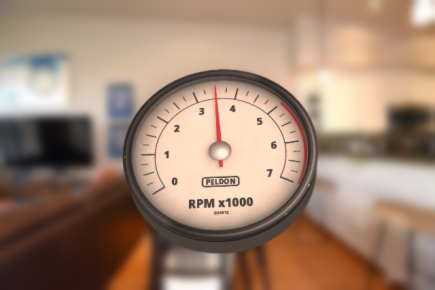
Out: value=3500 unit=rpm
